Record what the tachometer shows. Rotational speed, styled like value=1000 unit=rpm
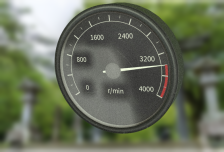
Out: value=3400 unit=rpm
